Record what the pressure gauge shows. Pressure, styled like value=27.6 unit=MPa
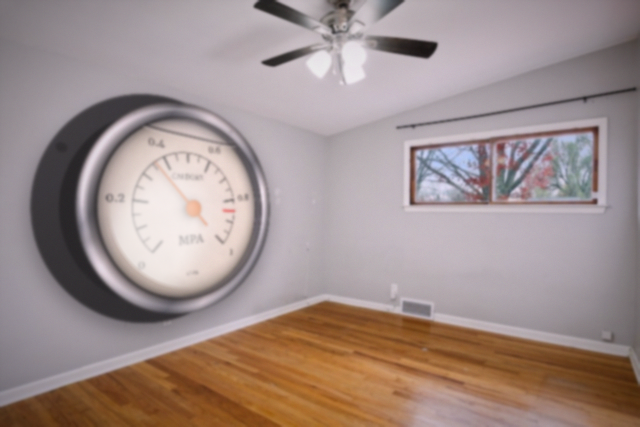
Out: value=0.35 unit=MPa
